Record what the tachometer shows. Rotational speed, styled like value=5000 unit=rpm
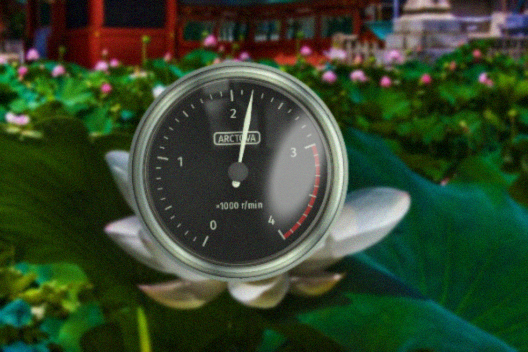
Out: value=2200 unit=rpm
